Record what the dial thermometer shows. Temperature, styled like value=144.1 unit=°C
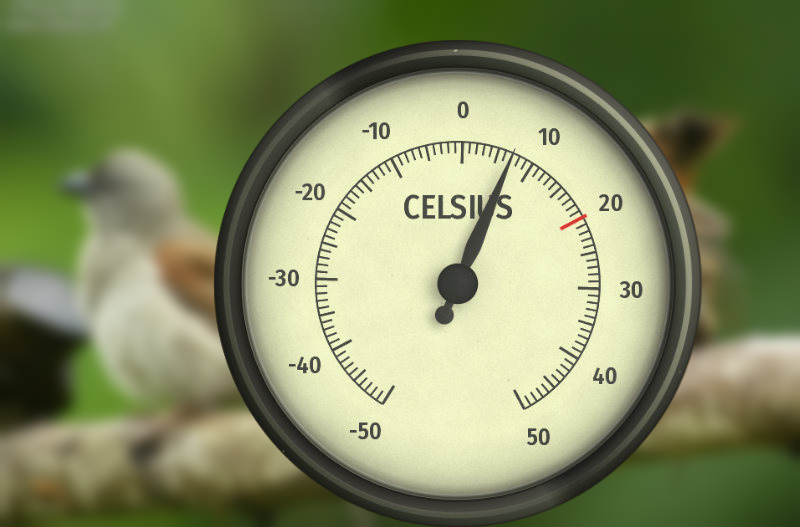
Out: value=7 unit=°C
